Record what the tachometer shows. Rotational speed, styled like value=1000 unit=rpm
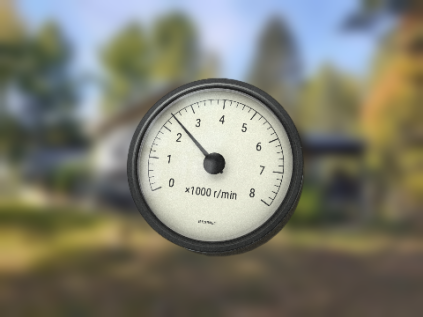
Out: value=2400 unit=rpm
